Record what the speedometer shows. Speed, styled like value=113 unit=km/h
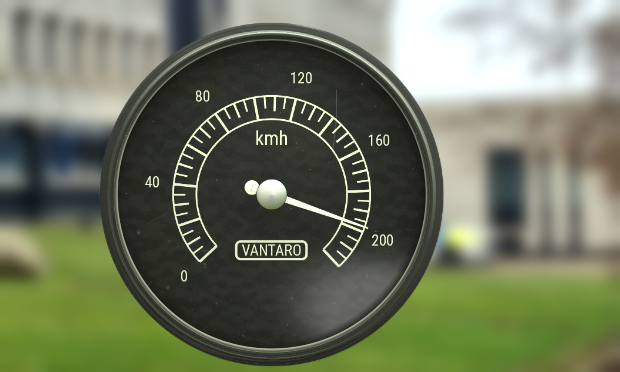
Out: value=197.5 unit=km/h
